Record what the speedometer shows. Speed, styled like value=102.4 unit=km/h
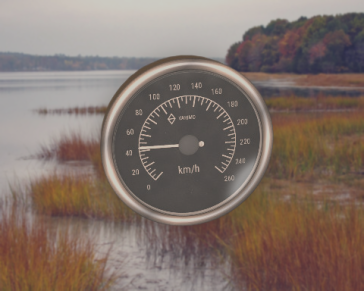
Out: value=45 unit=km/h
